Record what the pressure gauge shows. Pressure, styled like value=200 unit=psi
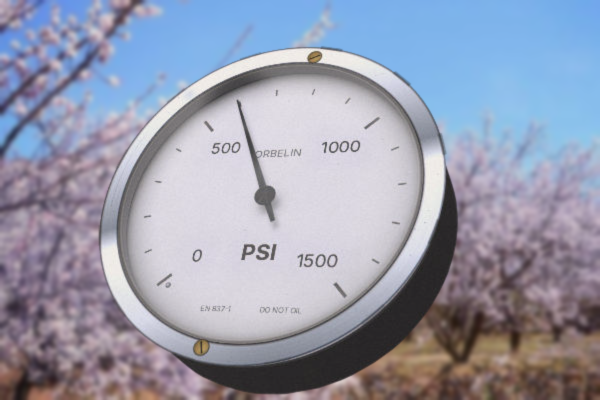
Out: value=600 unit=psi
